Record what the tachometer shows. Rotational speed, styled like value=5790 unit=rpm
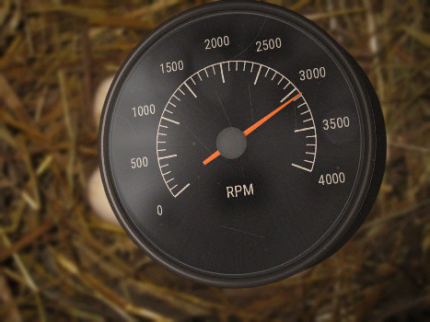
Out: value=3100 unit=rpm
